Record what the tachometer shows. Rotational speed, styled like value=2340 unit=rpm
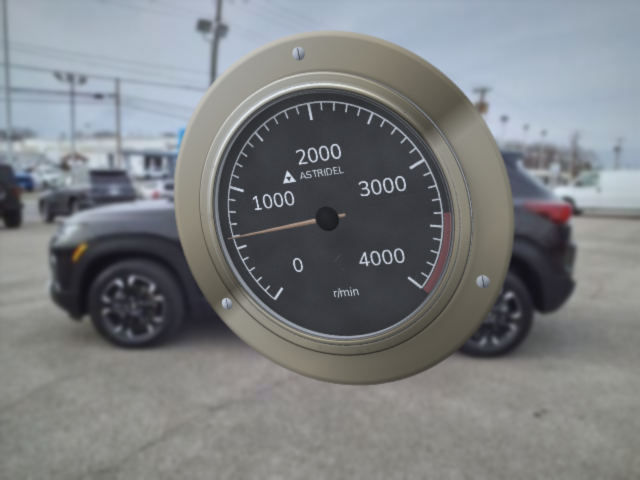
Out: value=600 unit=rpm
